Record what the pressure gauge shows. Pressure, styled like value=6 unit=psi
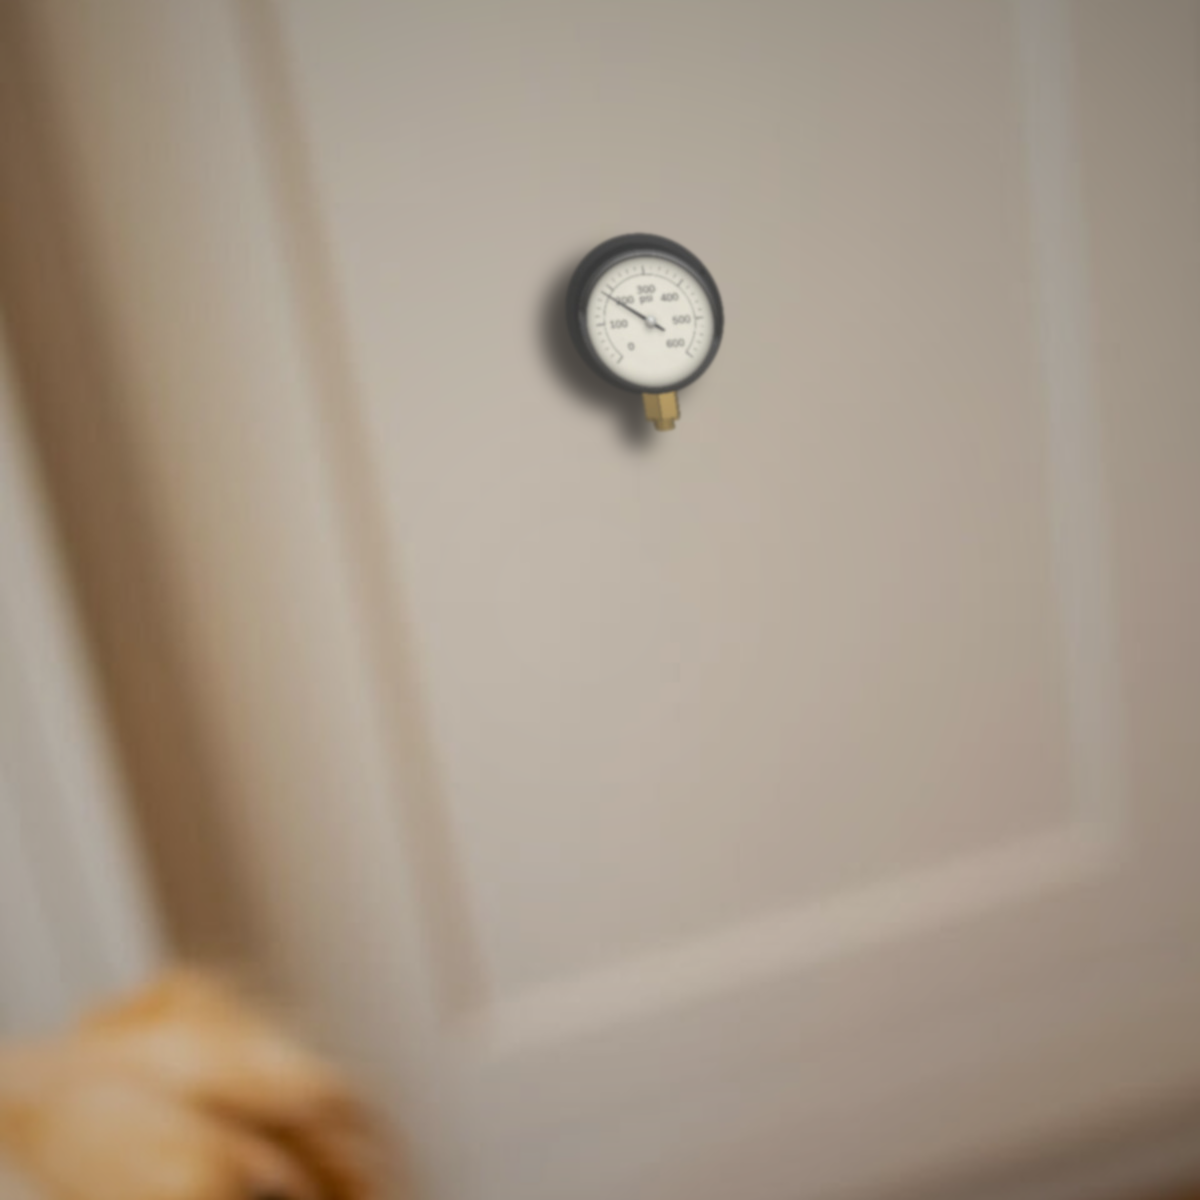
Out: value=180 unit=psi
